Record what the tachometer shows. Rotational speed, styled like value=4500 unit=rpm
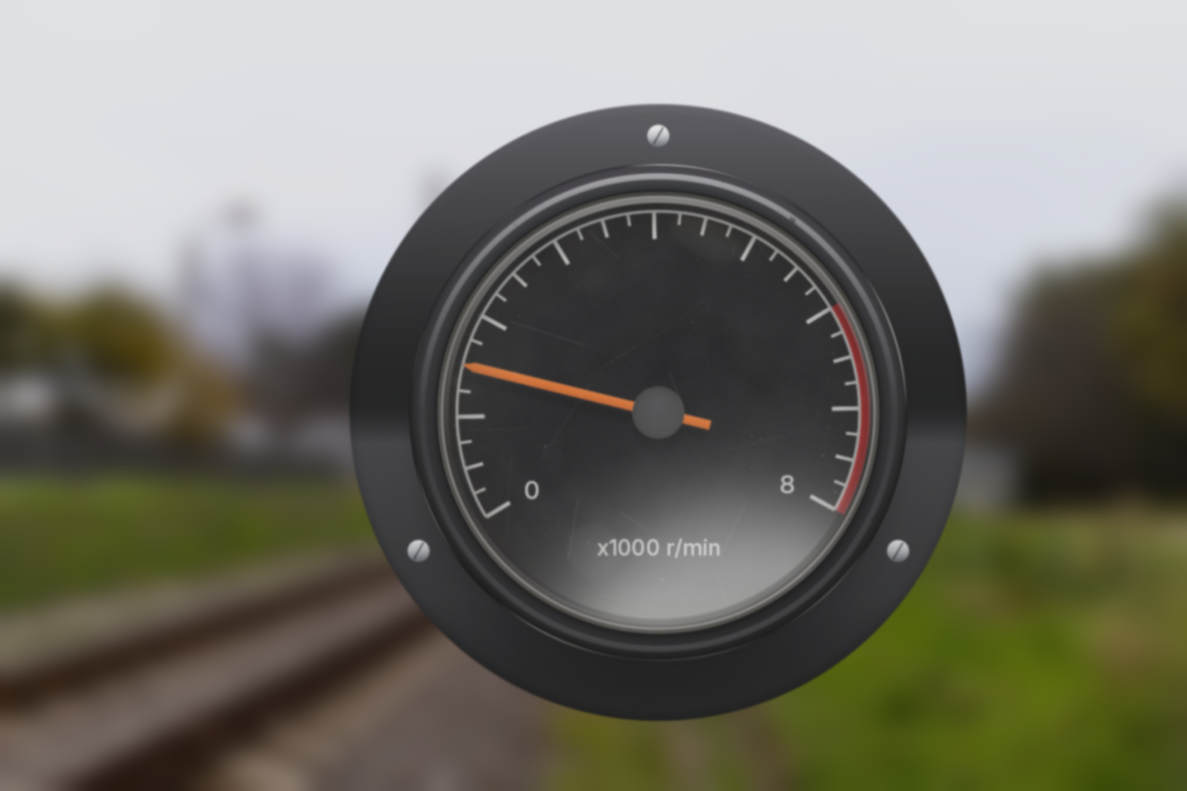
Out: value=1500 unit=rpm
